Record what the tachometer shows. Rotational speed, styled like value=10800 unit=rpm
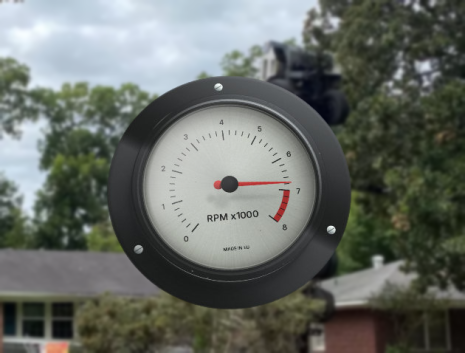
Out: value=6800 unit=rpm
